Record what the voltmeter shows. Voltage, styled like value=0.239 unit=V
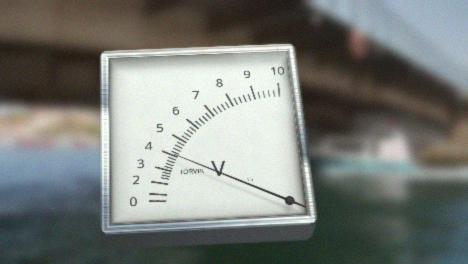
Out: value=4 unit=V
